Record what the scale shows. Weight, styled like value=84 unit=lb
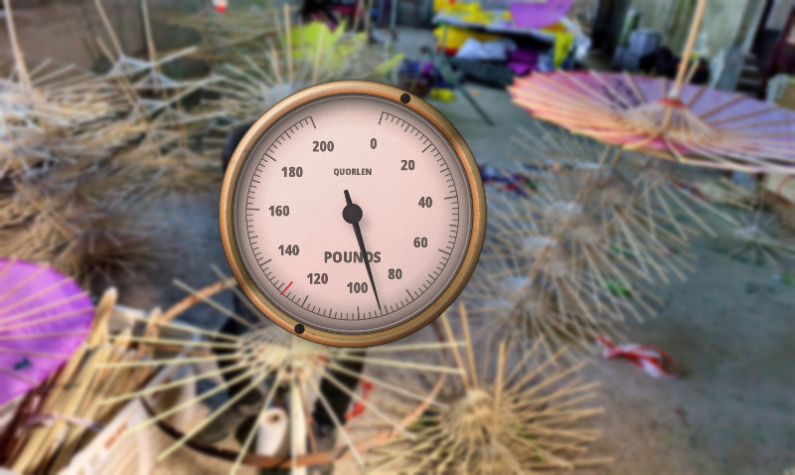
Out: value=92 unit=lb
